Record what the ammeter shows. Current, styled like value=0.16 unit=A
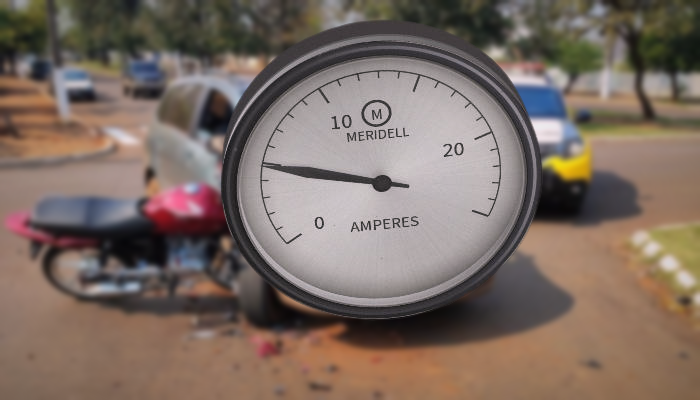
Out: value=5 unit=A
